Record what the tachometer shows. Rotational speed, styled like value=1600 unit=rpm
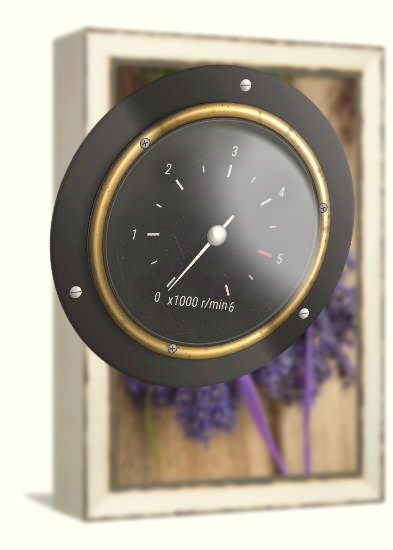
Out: value=0 unit=rpm
